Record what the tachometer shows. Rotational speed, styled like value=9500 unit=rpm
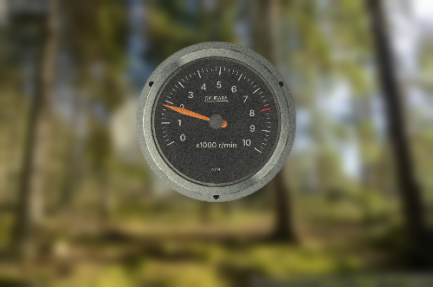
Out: value=1800 unit=rpm
